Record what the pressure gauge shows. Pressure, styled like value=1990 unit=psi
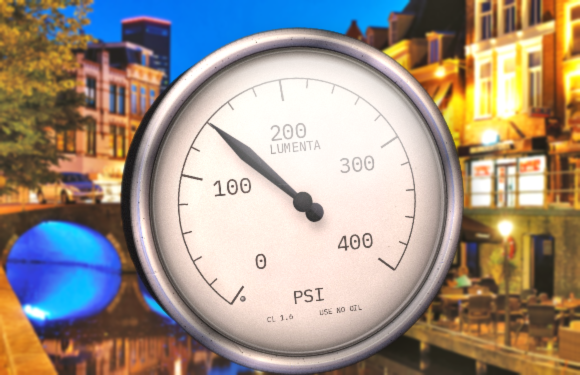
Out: value=140 unit=psi
